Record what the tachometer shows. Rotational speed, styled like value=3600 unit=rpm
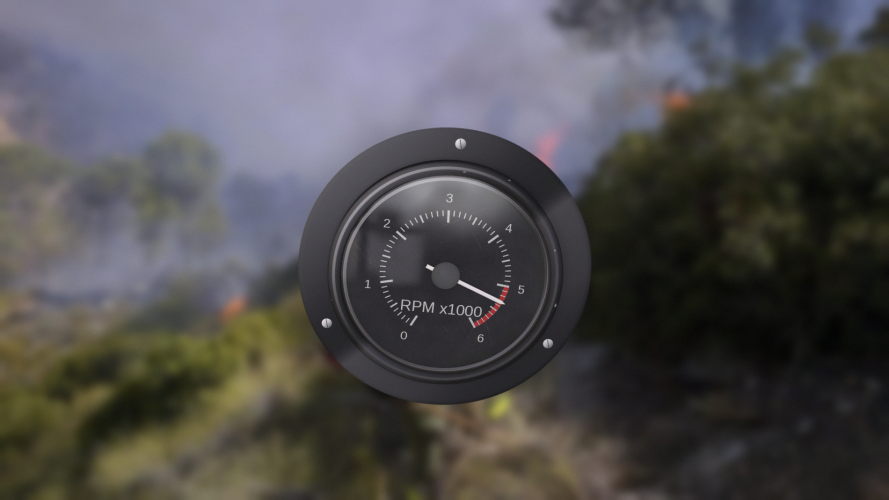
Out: value=5300 unit=rpm
